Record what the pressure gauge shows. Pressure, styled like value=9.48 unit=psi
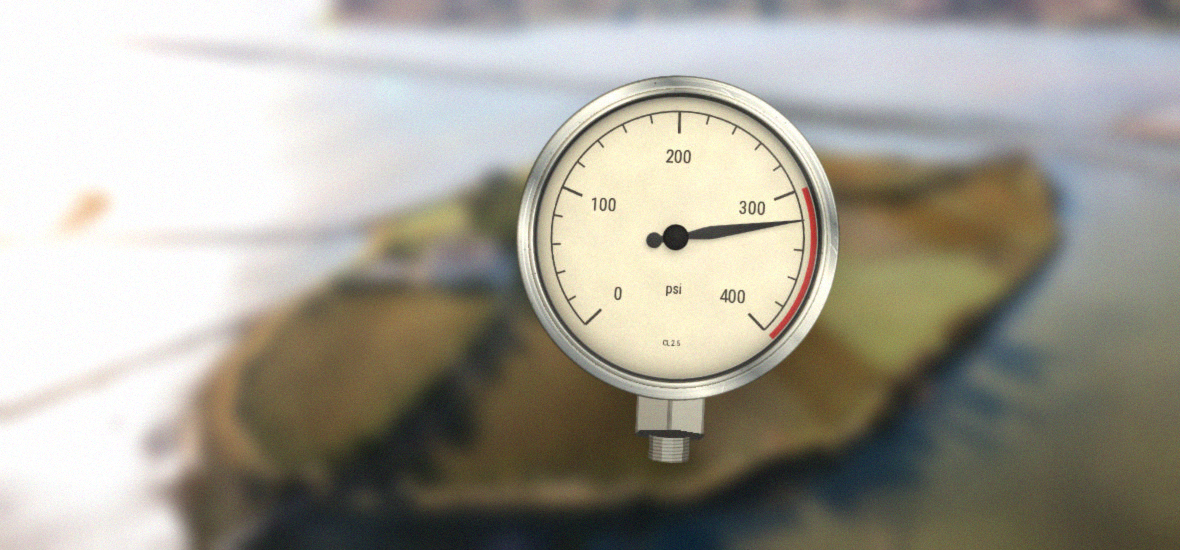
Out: value=320 unit=psi
